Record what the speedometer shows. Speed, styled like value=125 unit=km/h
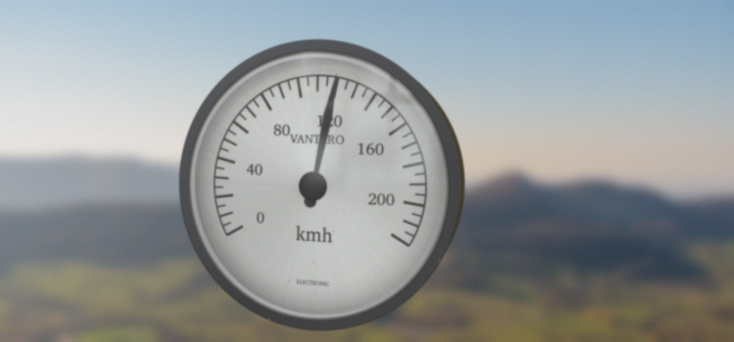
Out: value=120 unit=km/h
